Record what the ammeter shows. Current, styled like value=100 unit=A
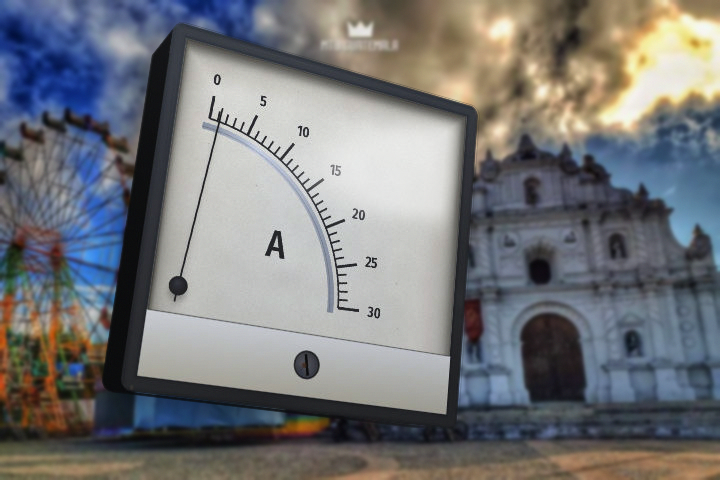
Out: value=1 unit=A
